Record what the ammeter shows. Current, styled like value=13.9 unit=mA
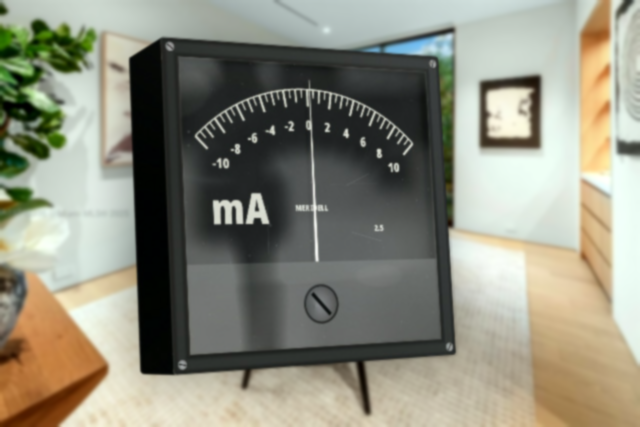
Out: value=0 unit=mA
